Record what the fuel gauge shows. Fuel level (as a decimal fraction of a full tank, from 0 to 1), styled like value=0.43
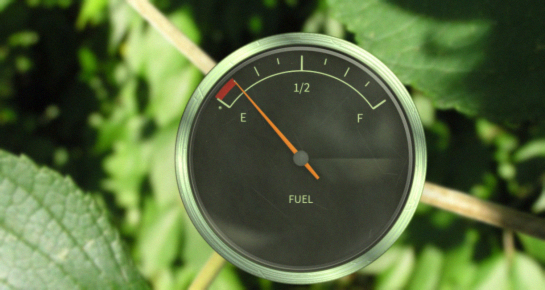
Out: value=0.125
